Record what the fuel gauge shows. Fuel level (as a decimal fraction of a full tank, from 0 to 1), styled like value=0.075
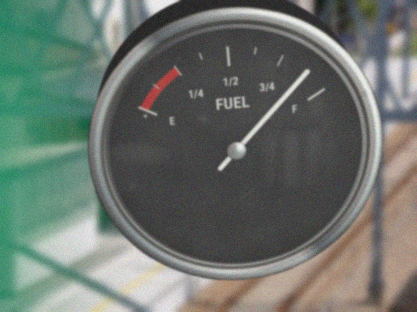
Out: value=0.875
